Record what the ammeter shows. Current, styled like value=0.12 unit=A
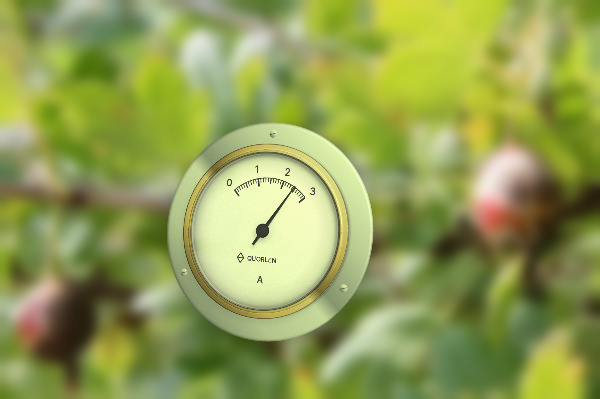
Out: value=2.5 unit=A
